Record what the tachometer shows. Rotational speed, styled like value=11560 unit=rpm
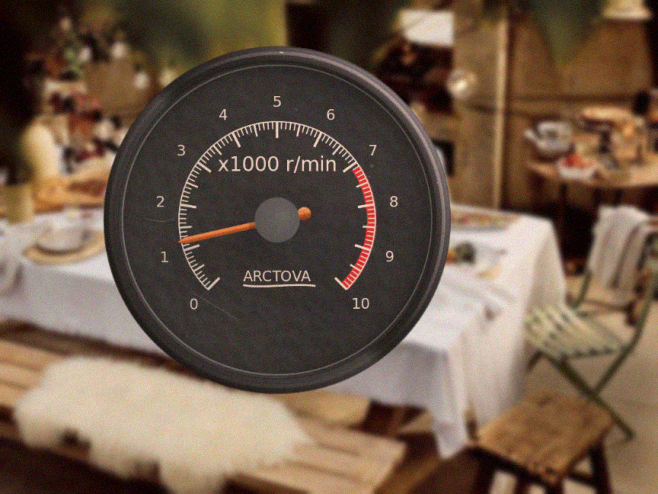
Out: value=1200 unit=rpm
